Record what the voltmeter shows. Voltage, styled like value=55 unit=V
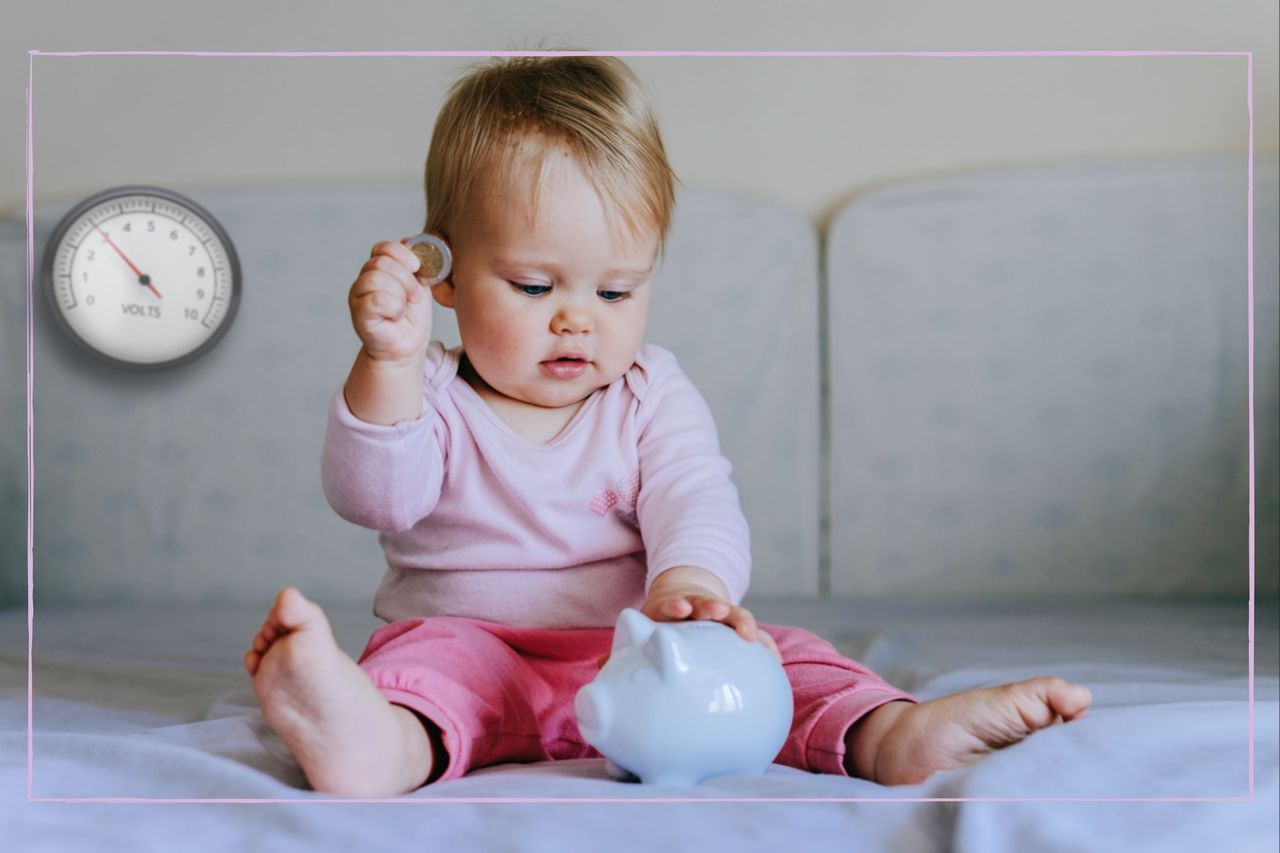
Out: value=3 unit=V
